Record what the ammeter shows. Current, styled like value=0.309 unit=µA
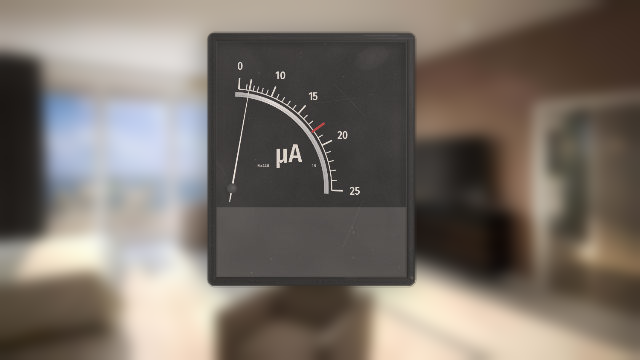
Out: value=5 unit=µA
